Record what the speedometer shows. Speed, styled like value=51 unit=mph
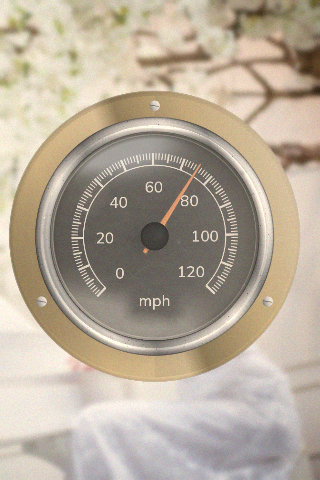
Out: value=75 unit=mph
